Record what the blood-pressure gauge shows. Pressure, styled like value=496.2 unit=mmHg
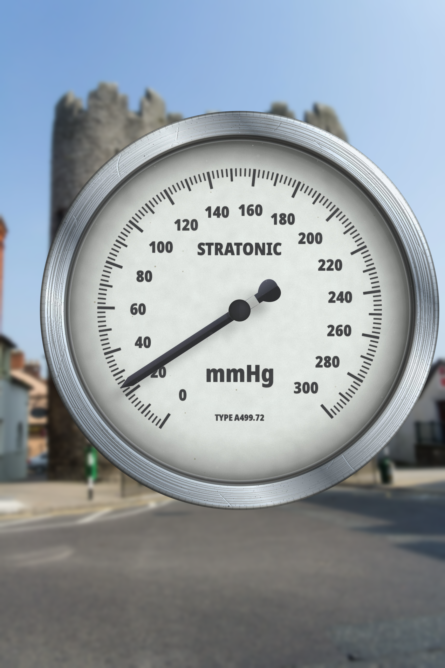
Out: value=24 unit=mmHg
